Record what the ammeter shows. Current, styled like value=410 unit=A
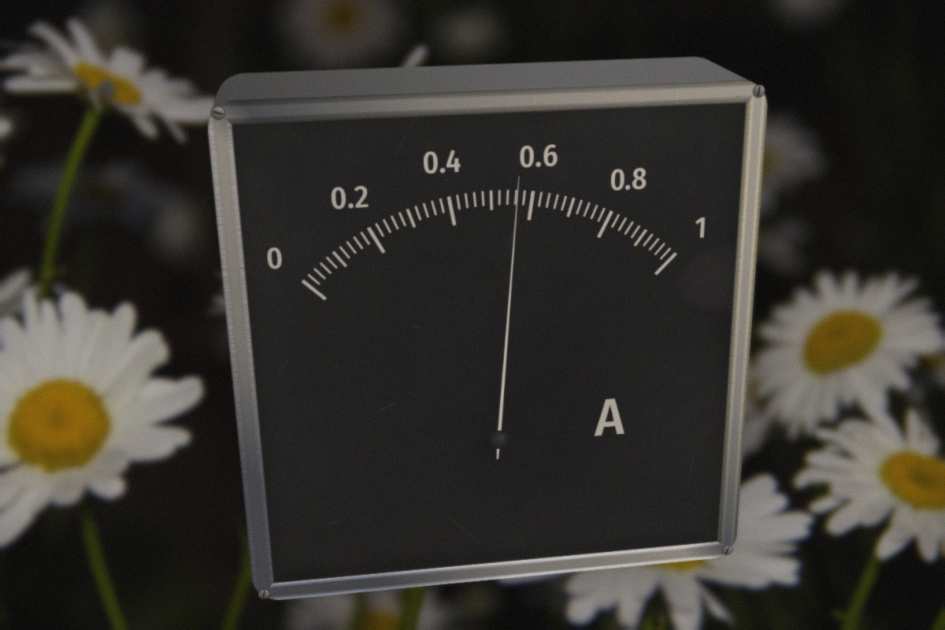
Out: value=0.56 unit=A
